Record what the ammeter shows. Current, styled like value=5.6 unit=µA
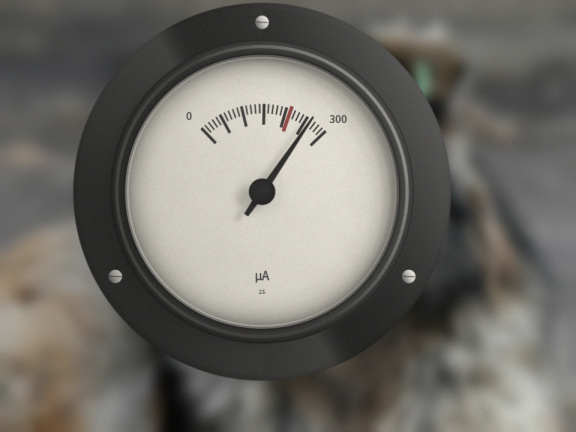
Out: value=260 unit=µA
